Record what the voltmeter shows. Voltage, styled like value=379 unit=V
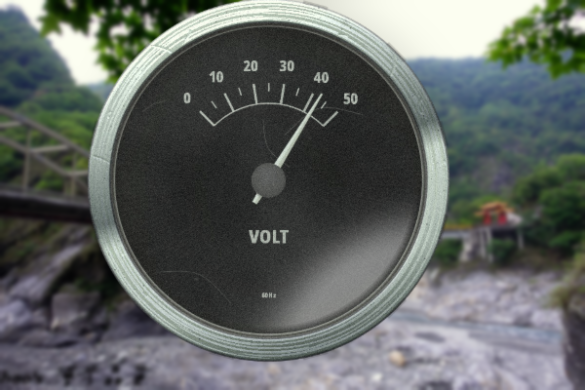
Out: value=42.5 unit=V
